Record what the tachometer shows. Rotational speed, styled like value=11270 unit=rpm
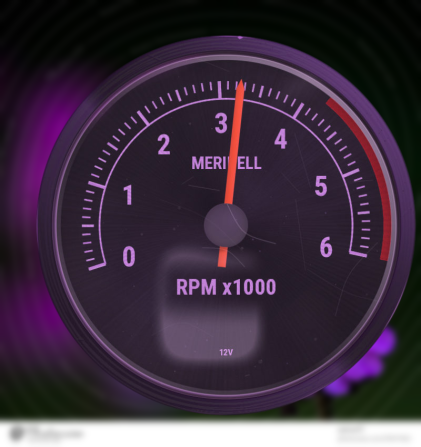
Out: value=3250 unit=rpm
